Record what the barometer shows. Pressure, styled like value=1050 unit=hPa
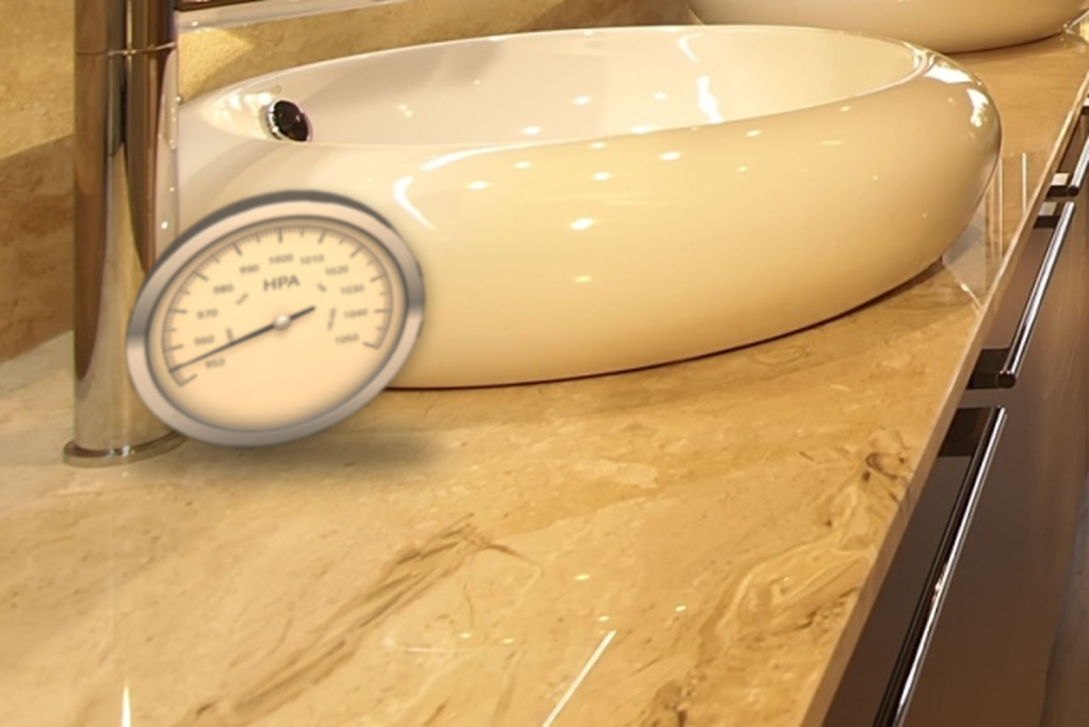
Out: value=955 unit=hPa
